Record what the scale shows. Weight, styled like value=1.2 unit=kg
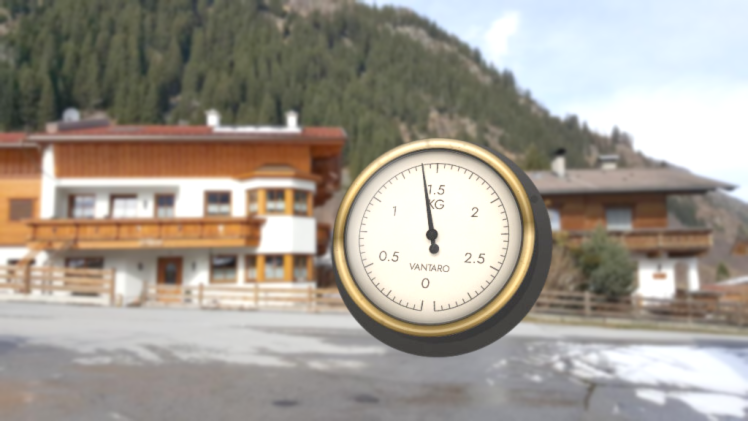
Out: value=1.4 unit=kg
